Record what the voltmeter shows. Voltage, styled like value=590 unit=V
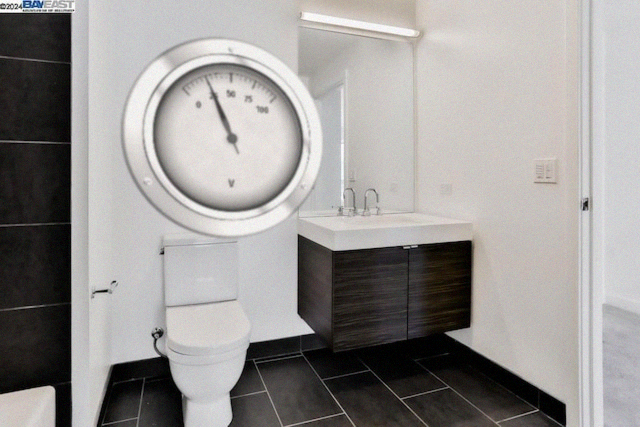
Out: value=25 unit=V
